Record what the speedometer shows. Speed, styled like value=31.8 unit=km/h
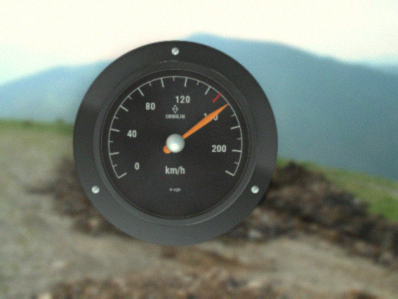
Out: value=160 unit=km/h
